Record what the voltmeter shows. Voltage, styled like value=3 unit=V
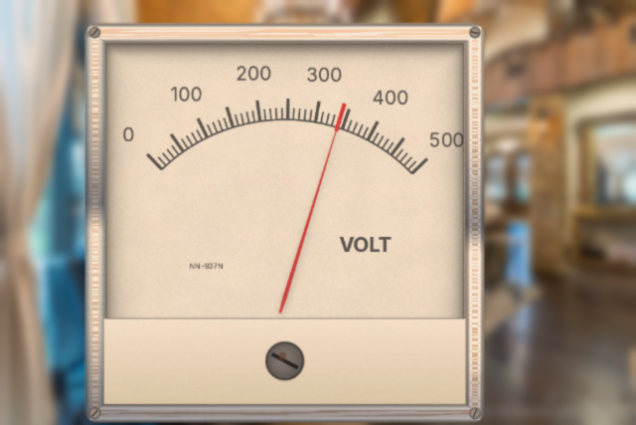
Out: value=340 unit=V
